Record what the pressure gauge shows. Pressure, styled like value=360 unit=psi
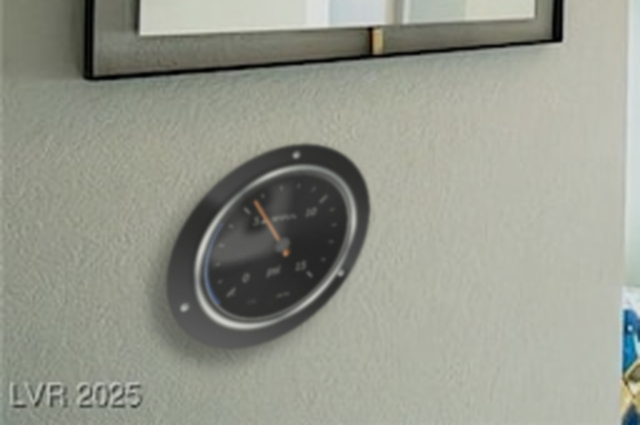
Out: value=5.5 unit=psi
